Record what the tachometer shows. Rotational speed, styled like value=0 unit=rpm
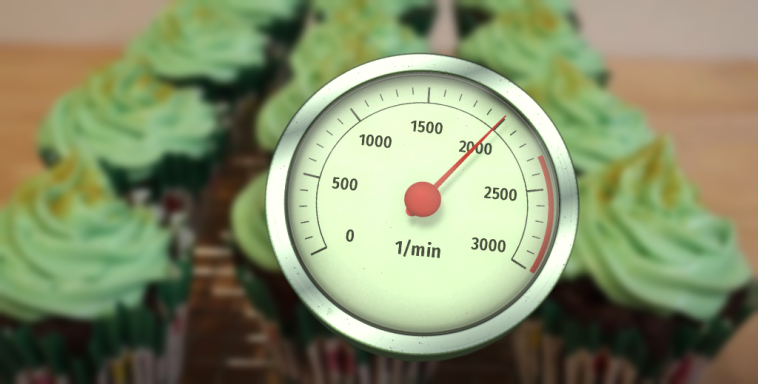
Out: value=2000 unit=rpm
